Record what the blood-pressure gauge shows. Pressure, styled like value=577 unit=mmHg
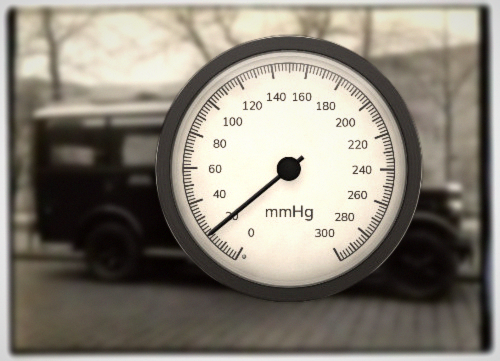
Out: value=20 unit=mmHg
